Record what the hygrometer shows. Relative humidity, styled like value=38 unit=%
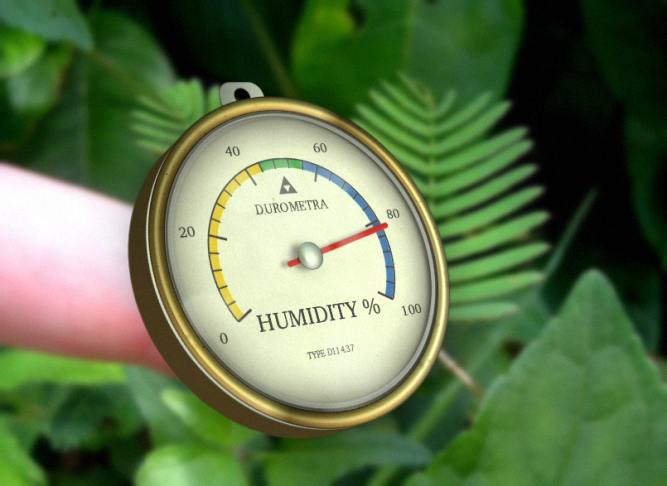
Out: value=82 unit=%
